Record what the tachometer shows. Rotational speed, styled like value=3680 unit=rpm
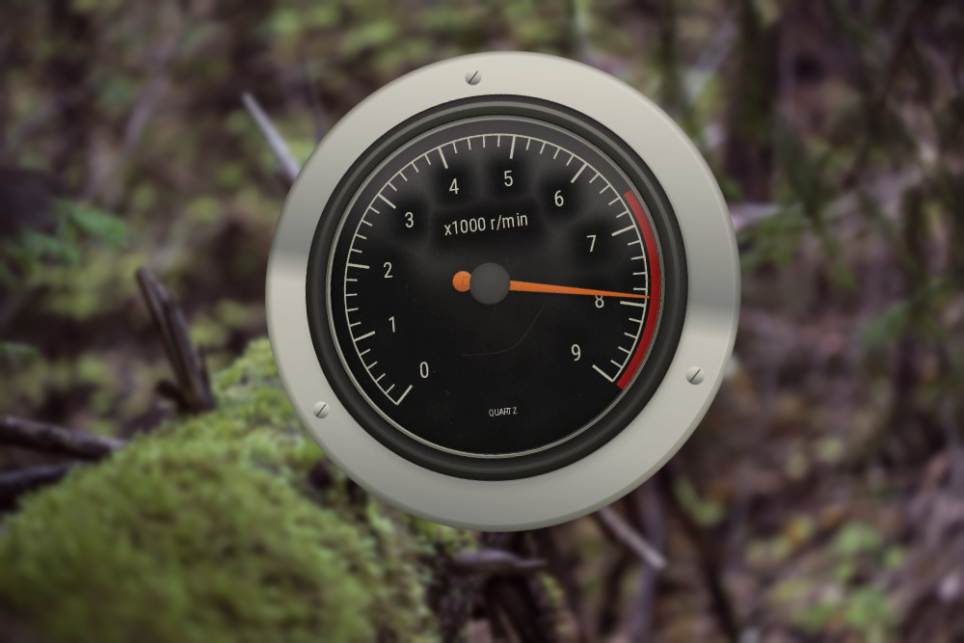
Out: value=7900 unit=rpm
